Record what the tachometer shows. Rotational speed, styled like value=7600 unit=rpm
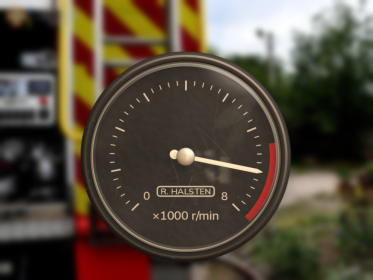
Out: value=7000 unit=rpm
